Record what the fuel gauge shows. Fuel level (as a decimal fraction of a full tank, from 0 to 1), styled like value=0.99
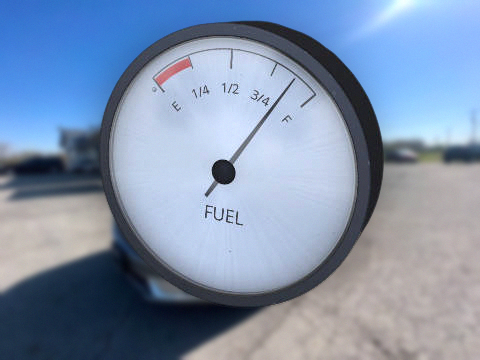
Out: value=0.875
